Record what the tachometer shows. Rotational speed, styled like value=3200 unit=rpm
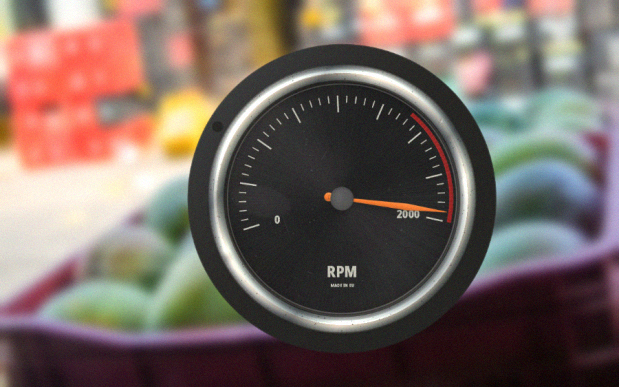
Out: value=1950 unit=rpm
